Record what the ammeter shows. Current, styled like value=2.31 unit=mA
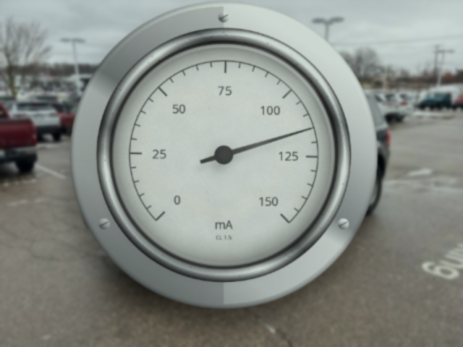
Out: value=115 unit=mA
